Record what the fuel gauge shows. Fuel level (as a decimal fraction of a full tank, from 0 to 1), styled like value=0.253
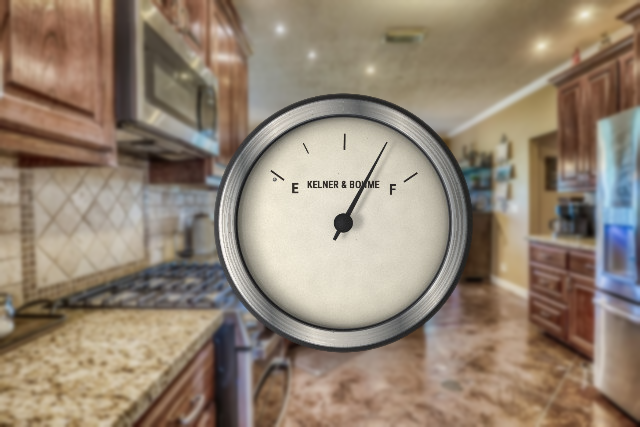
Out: value=0.75
